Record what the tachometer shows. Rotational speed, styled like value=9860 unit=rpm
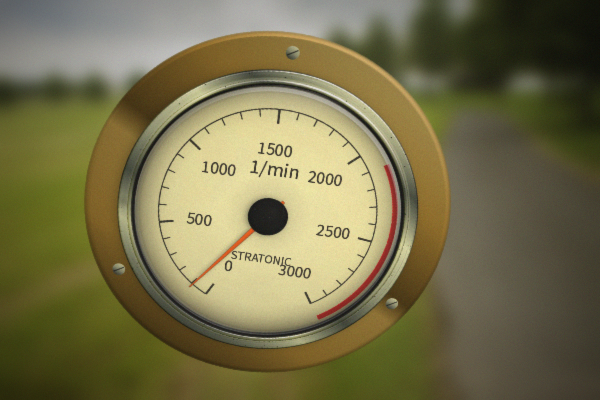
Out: value=100 unit=rpm
